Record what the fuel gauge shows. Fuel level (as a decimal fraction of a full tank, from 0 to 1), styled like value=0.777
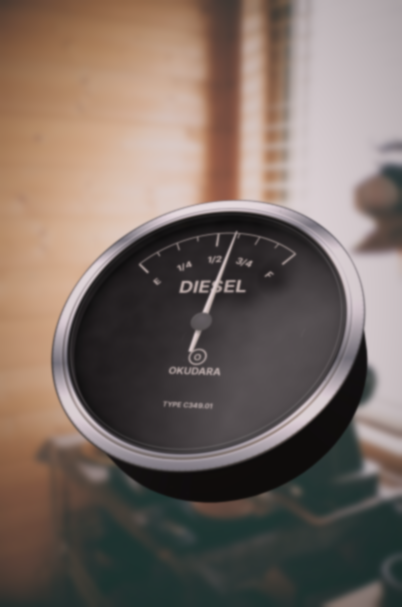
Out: value=0.625
